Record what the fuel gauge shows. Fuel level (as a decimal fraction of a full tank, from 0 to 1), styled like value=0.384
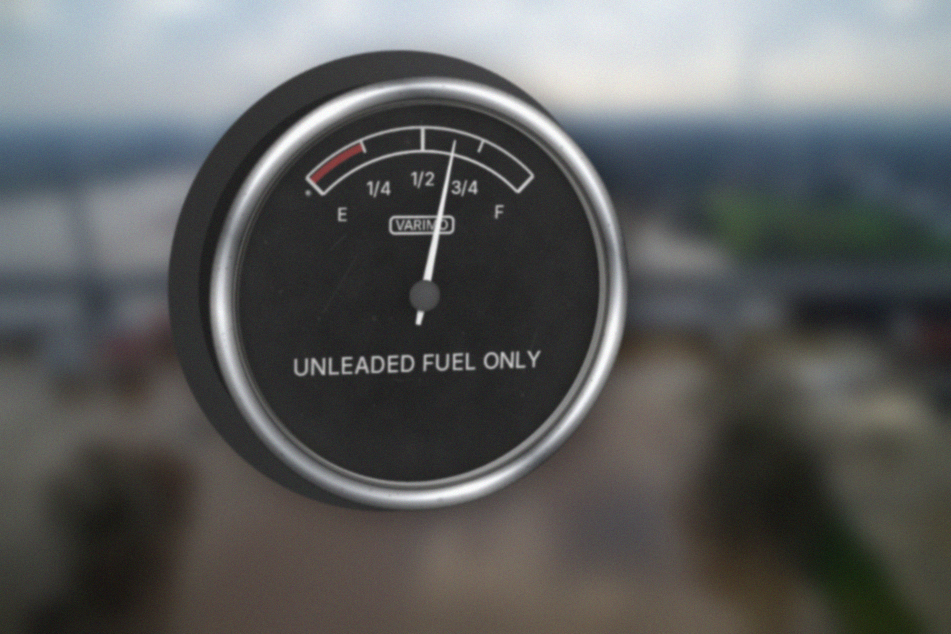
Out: value=0.625
